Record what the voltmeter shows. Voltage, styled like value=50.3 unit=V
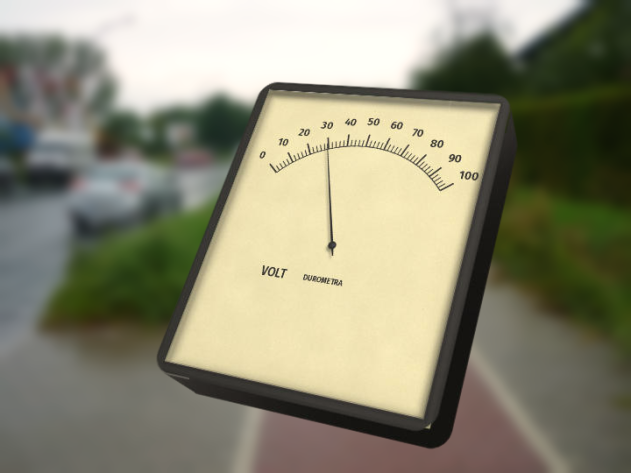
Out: value=30 unit=V
